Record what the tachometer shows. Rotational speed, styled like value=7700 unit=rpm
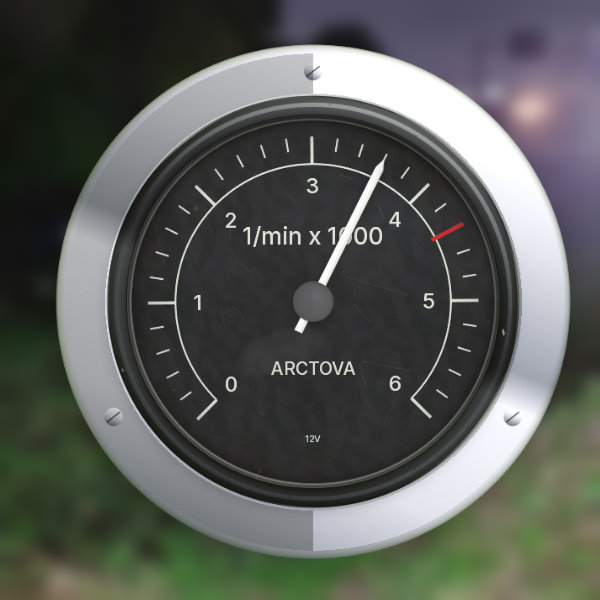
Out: value=3600 unit=rpm
